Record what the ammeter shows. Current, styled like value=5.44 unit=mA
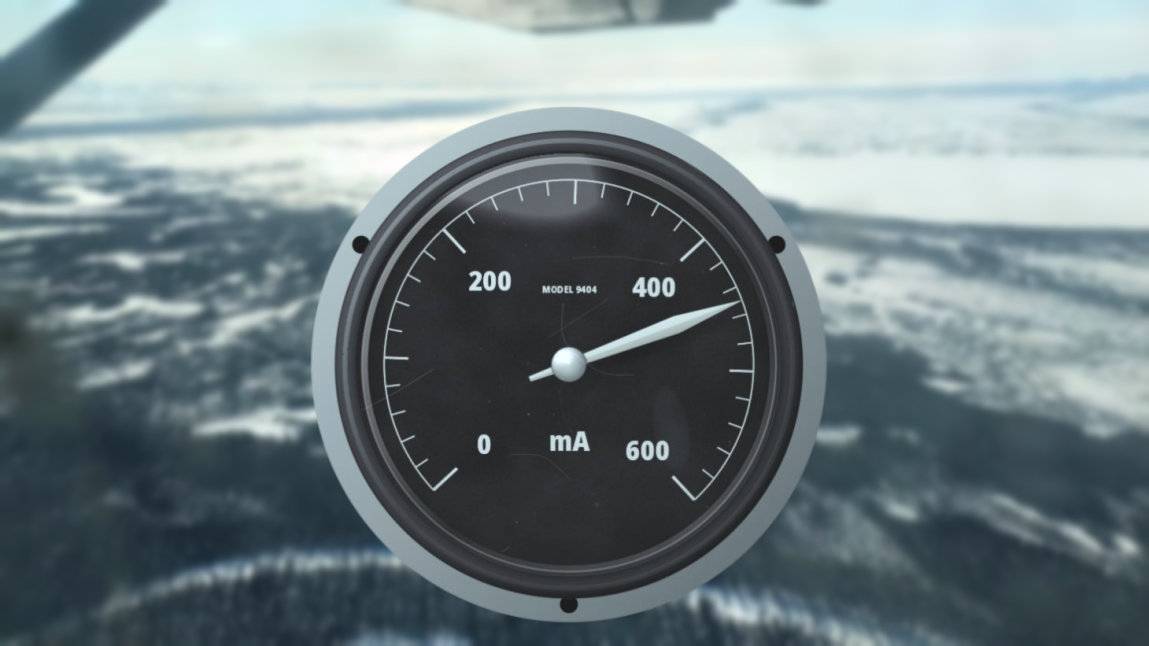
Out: value=450 unit=mA
